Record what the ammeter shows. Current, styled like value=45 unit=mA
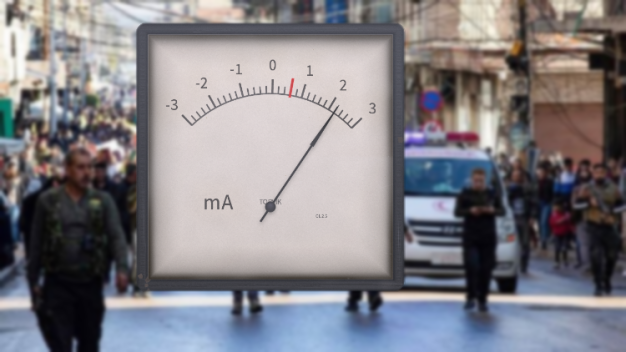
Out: value=2.2 unit=mA
